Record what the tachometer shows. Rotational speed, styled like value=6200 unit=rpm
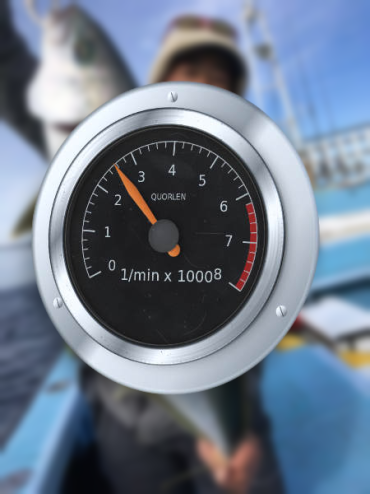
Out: value=2600 unit=rpm
